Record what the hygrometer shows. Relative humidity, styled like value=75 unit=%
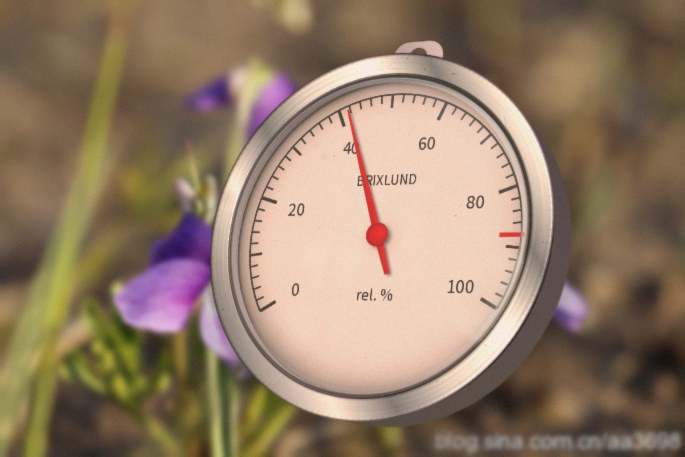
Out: value=42 unit=%
